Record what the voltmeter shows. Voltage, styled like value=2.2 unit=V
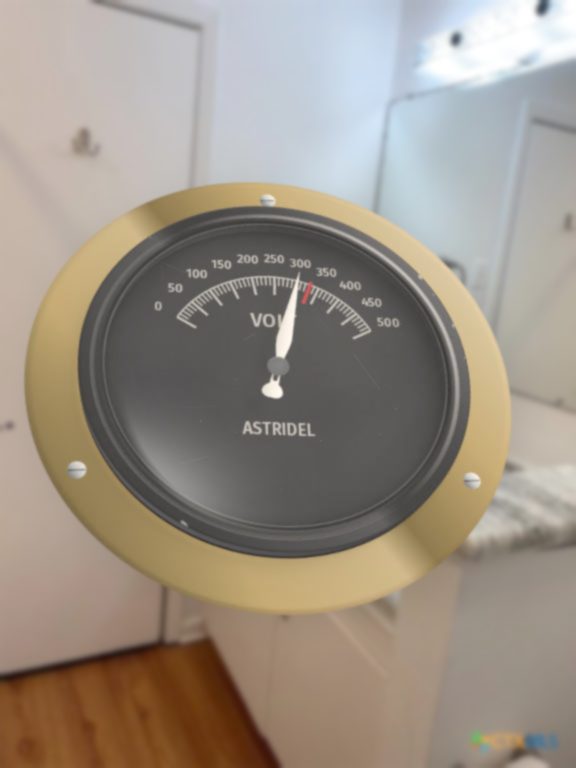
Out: value=300 unit=V
